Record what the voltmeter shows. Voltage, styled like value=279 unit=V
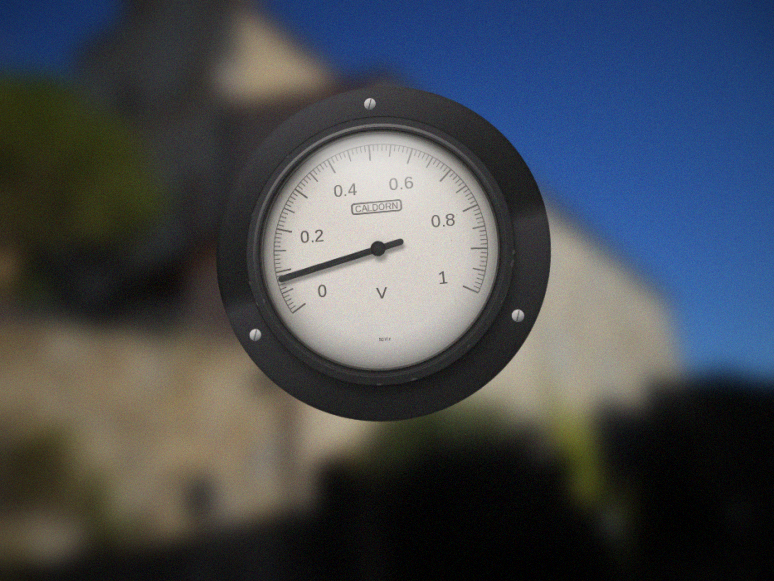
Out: value=0.08 unit=V
